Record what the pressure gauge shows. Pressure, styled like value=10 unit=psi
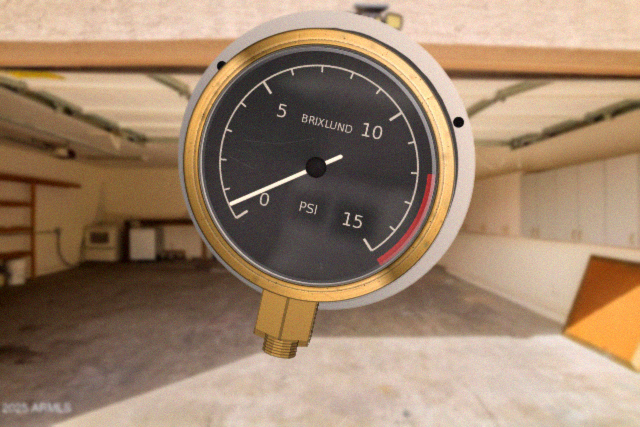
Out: value=0.5 unit=psi
